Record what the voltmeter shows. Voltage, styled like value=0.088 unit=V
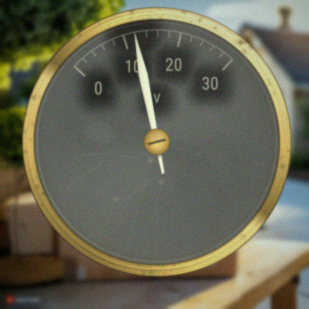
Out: value=12 unit=V
